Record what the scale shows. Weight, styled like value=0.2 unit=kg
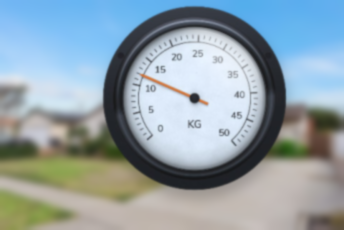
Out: value=12 unit=kg
